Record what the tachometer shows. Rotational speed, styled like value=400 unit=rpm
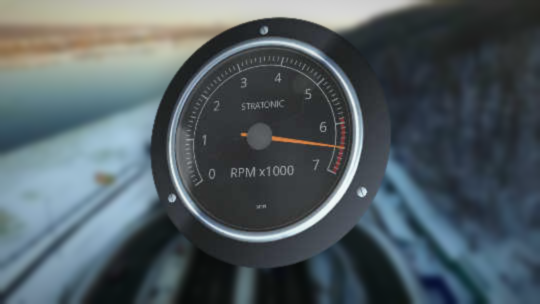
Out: value=6500 unit=rpm
